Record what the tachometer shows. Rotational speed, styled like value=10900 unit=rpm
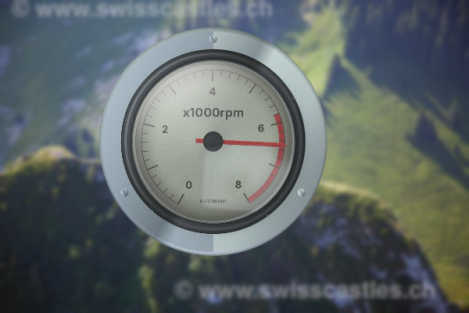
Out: value=6500 unit=rpm
